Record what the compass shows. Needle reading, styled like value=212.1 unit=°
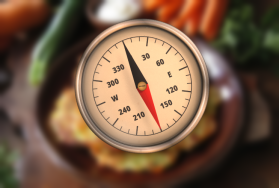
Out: value=180 unit=°
